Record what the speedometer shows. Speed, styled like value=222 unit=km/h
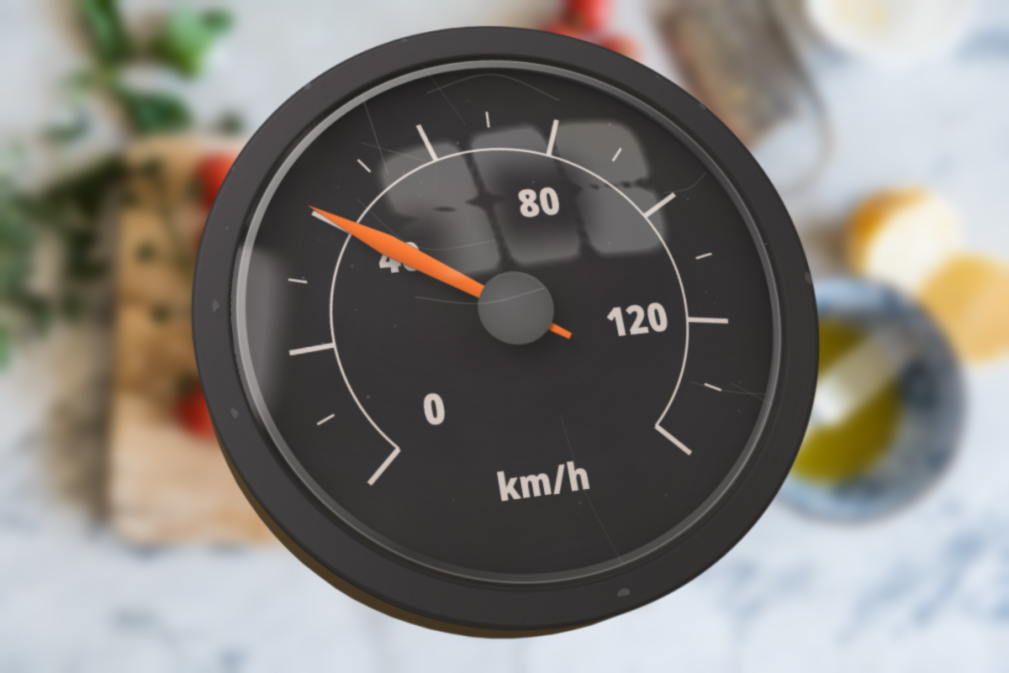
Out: value=40 unit=km/h
